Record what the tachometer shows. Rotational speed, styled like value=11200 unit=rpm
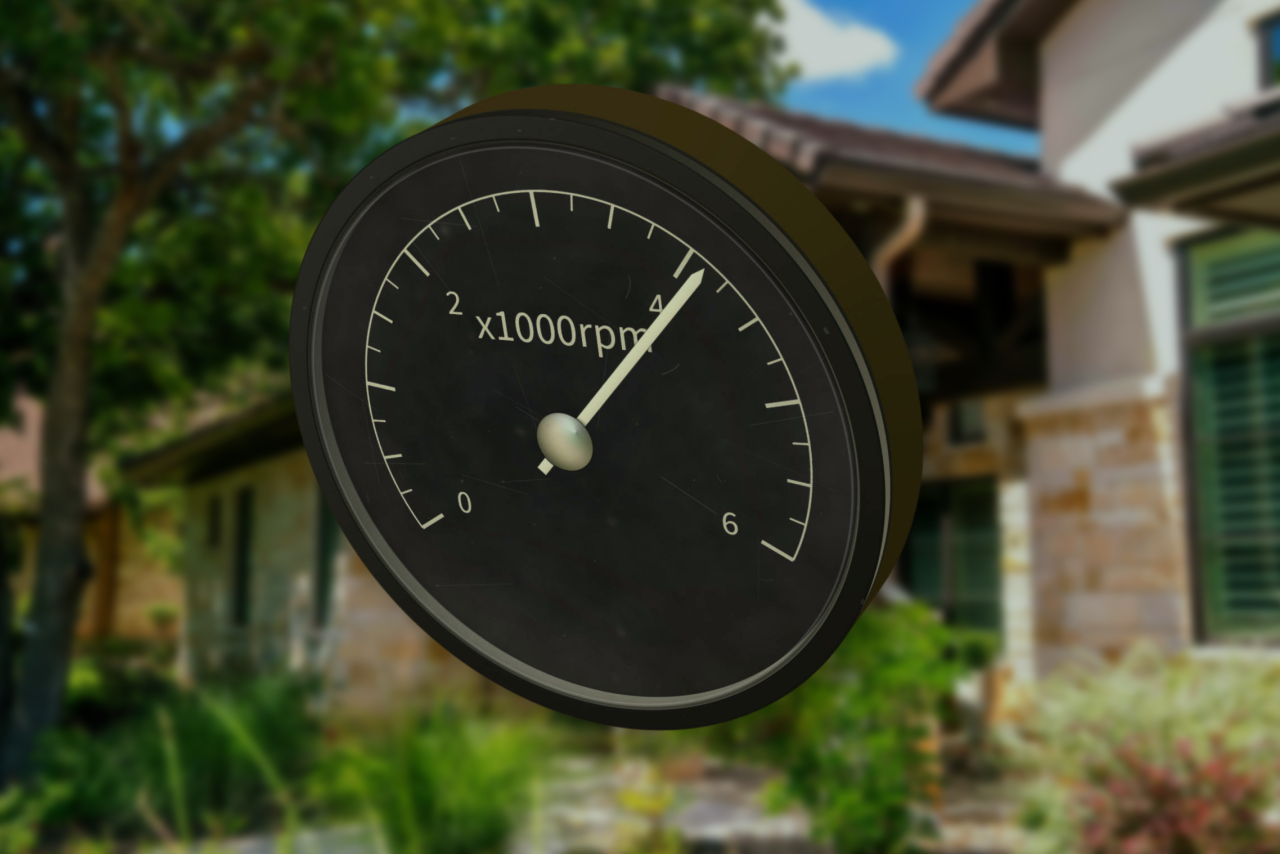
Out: value=4125 unit=rpm
